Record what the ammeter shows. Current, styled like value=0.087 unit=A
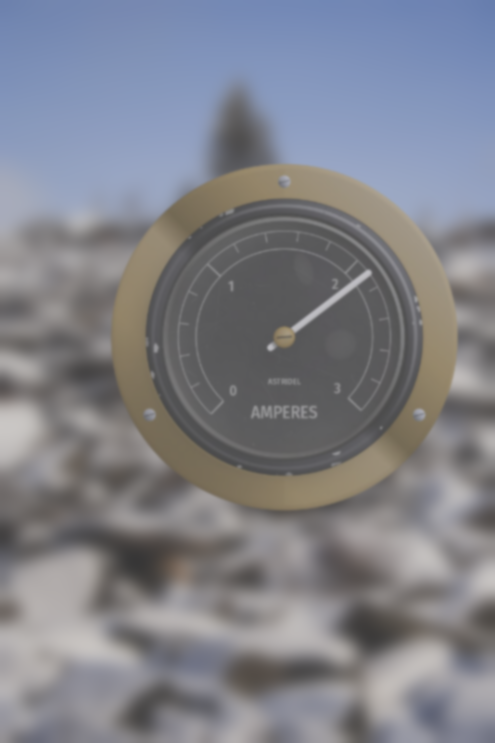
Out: value=2.1 unit=A
